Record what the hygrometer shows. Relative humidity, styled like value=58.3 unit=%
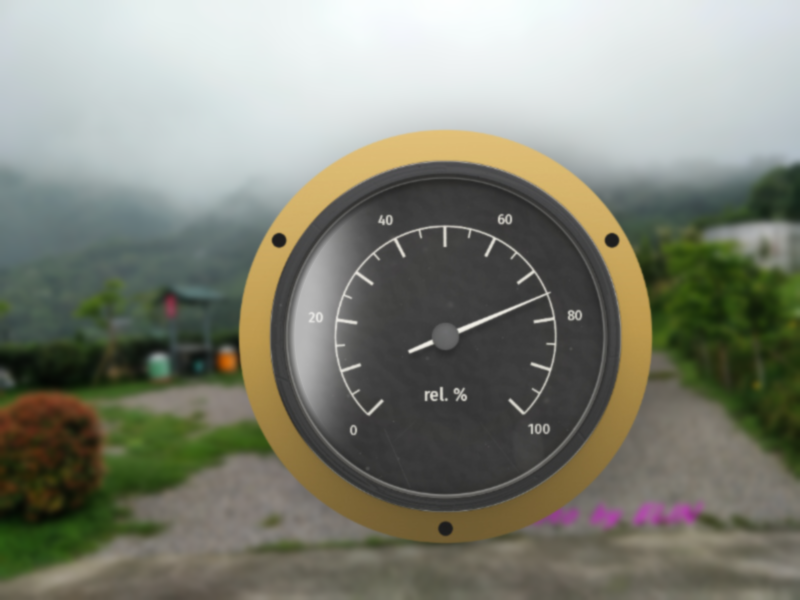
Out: value=75 unit=%
